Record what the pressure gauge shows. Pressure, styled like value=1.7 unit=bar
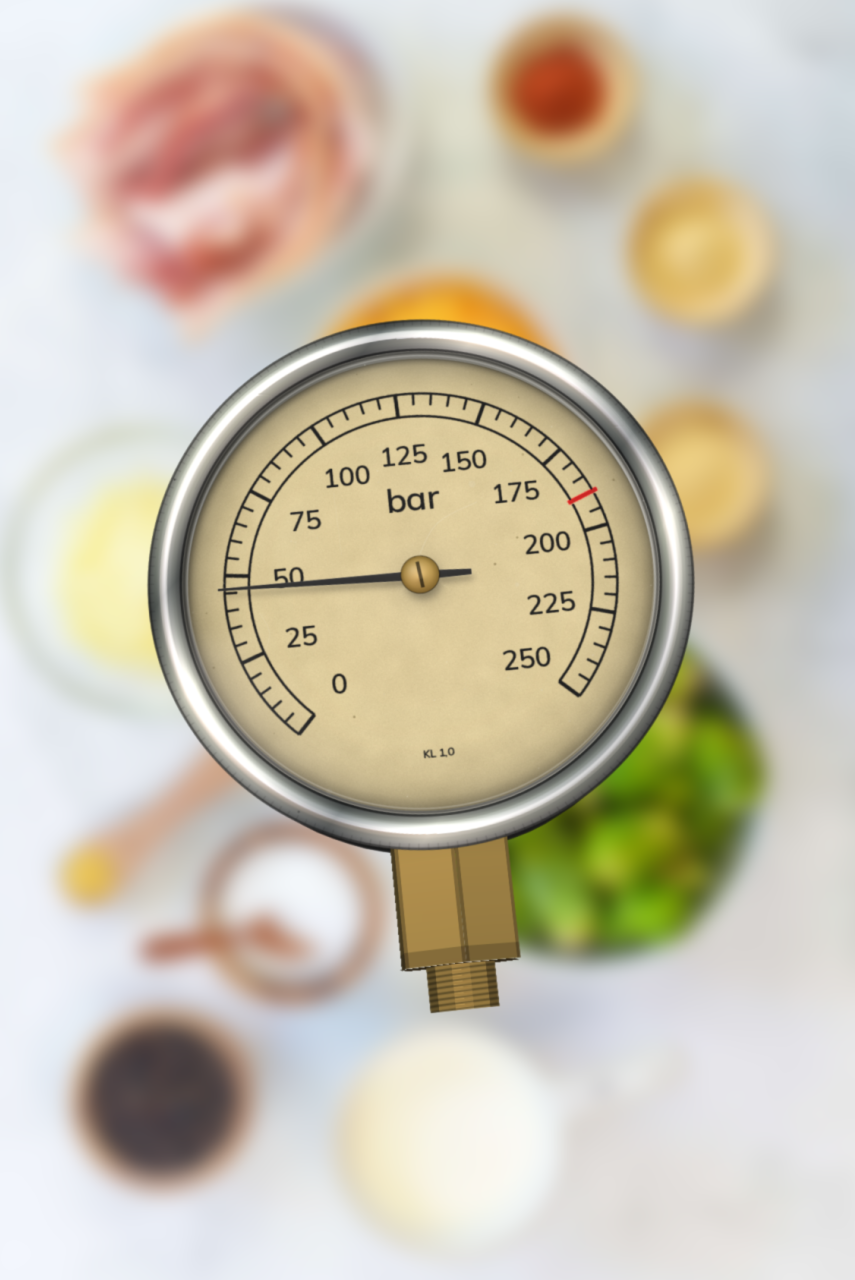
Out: value=45 unit=bar
